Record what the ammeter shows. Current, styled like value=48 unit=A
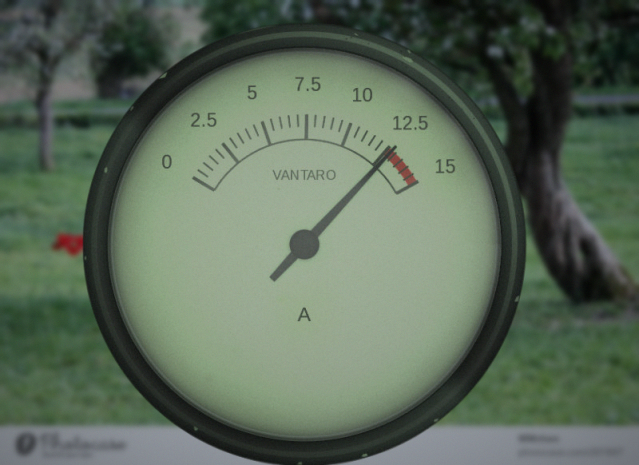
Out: value=12.75 unit=A
